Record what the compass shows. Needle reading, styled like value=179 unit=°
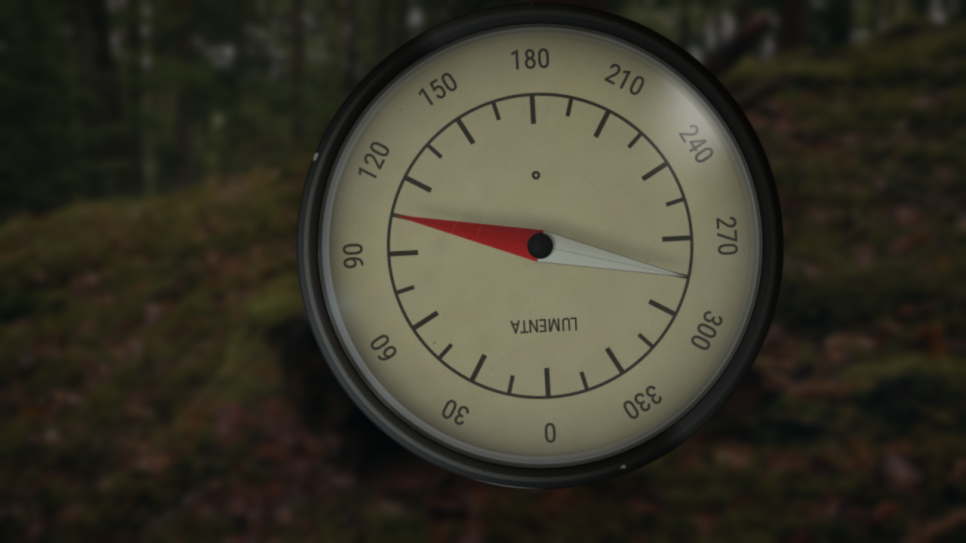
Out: value=105 unit=°
